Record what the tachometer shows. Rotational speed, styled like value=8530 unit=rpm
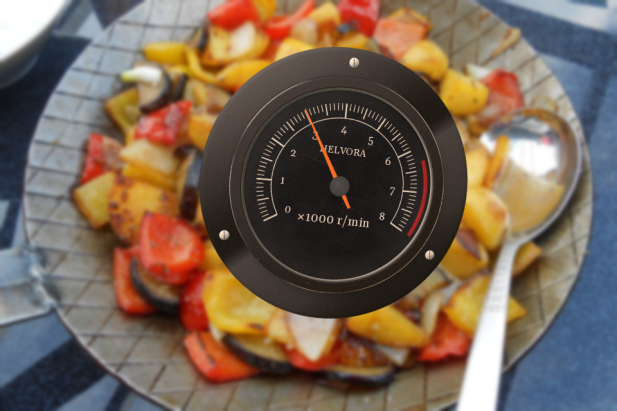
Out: value=3000 unit=rpm
